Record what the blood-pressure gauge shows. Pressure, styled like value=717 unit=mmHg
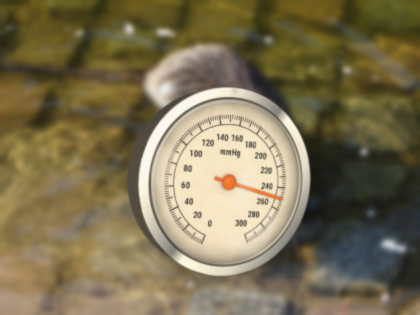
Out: value=250 unit=mmHg
